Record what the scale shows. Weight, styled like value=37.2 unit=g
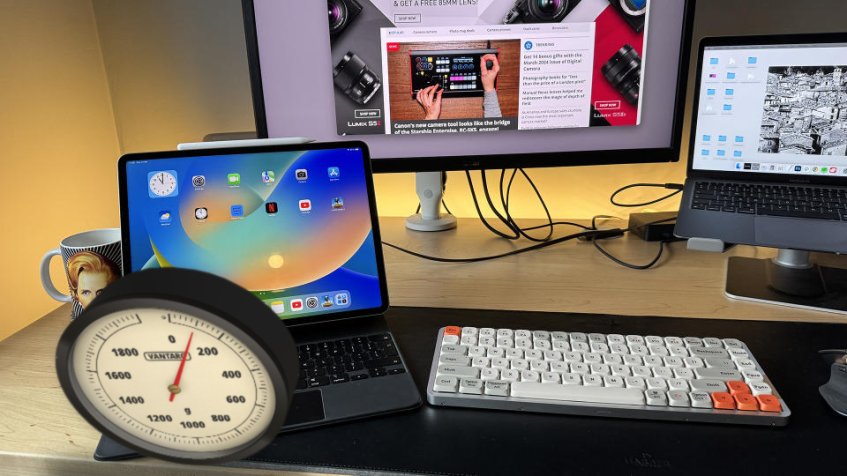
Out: value=100 unit=g
